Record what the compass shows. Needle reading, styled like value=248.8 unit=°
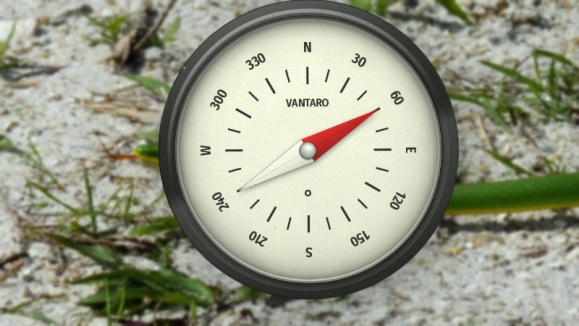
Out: value=60 unit=°
